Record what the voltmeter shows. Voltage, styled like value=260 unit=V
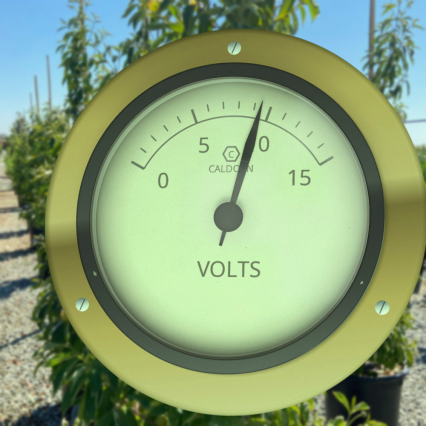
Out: value=9.5 unit=V
